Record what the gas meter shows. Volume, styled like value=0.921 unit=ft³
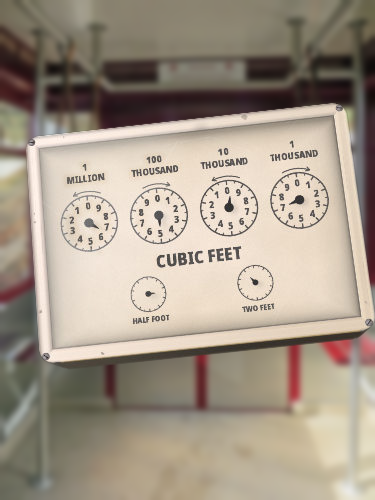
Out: value=649700 unit=ft³
